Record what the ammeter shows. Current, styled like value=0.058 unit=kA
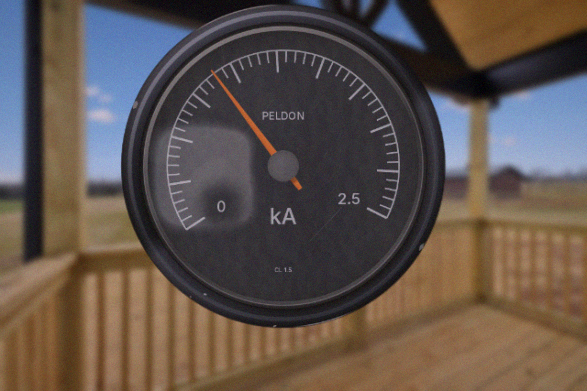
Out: value=0.9 unit=kA
